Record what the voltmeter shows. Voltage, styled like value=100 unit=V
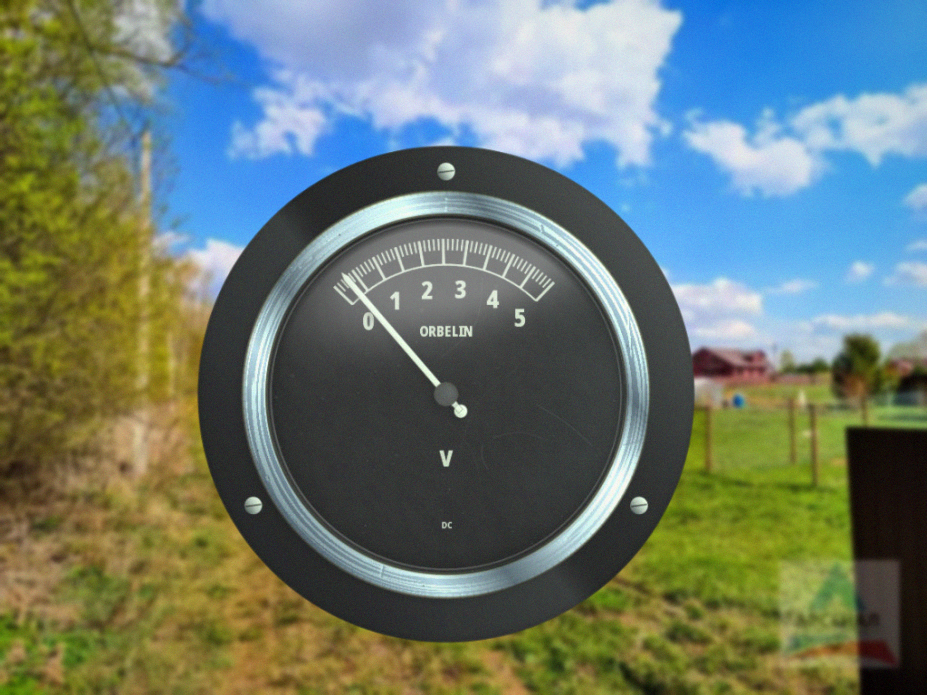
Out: value=0.3 unit=V
